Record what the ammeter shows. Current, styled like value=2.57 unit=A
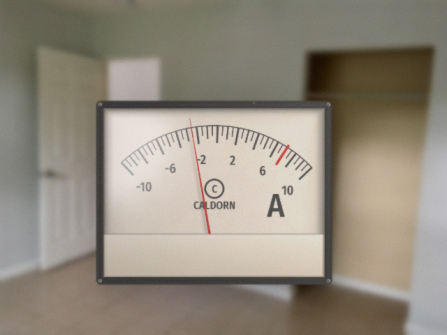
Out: value=-2.5 unit=A
